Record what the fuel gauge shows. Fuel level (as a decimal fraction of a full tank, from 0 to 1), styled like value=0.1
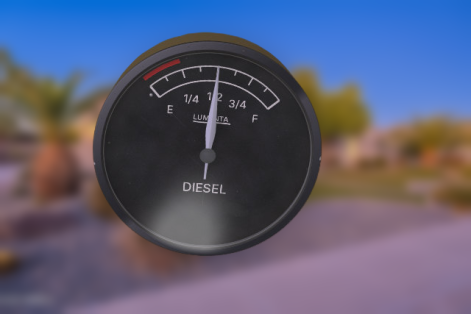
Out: value=0.5
